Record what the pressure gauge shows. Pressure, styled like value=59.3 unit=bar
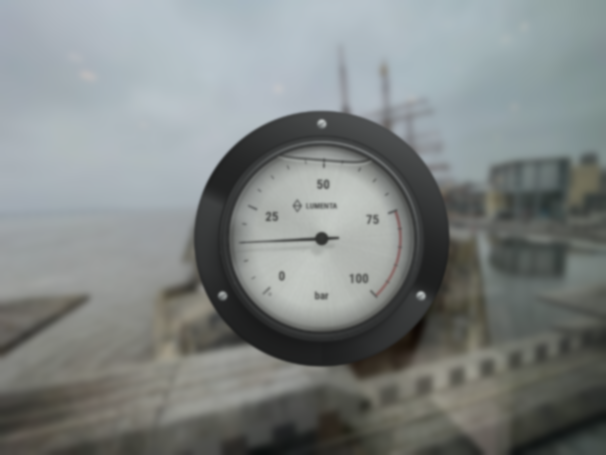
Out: value=15 unit=bar
